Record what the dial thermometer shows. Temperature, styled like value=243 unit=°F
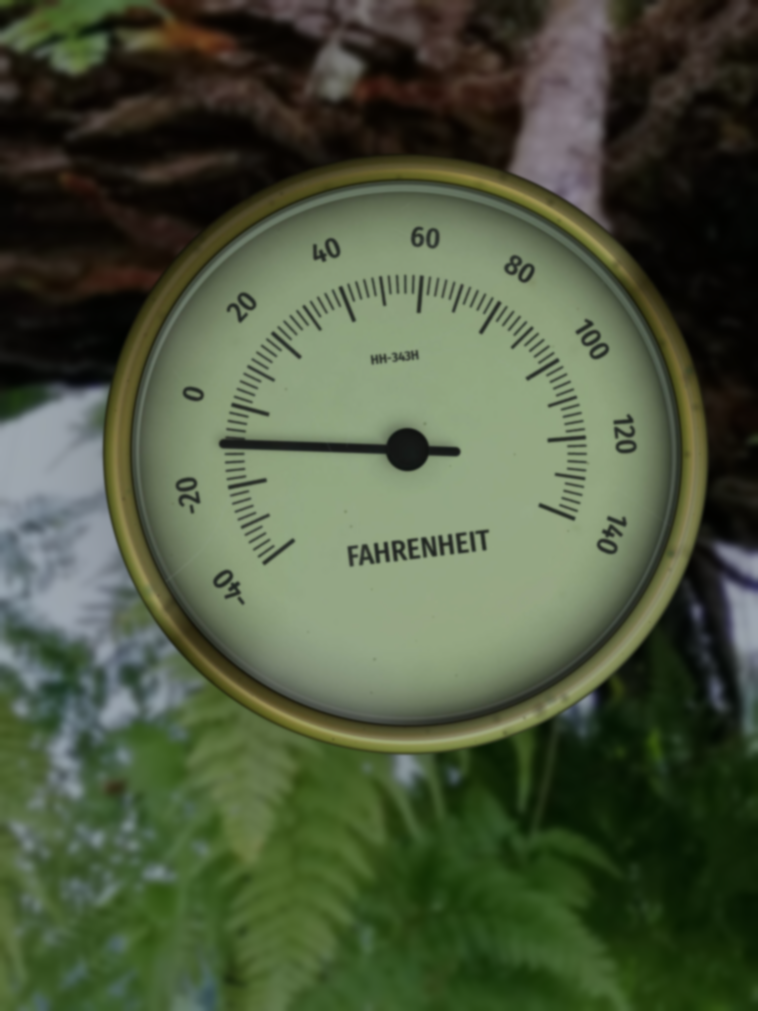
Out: value=-10 unit=°F
